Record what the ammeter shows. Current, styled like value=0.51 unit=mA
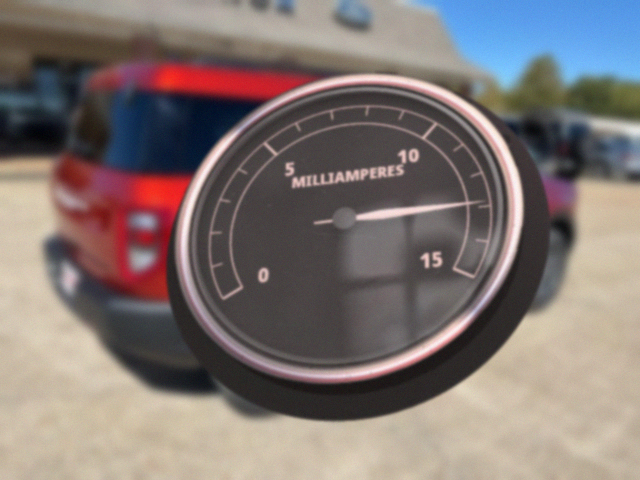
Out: value=13 unit=mA
